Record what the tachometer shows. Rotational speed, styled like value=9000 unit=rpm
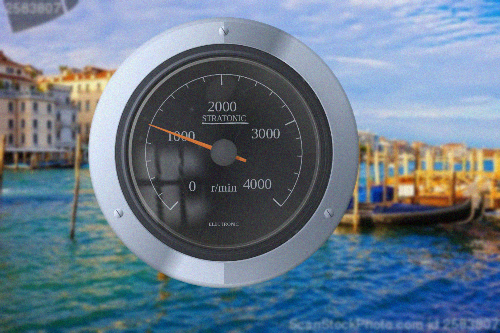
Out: value=1000 unit=rpm
